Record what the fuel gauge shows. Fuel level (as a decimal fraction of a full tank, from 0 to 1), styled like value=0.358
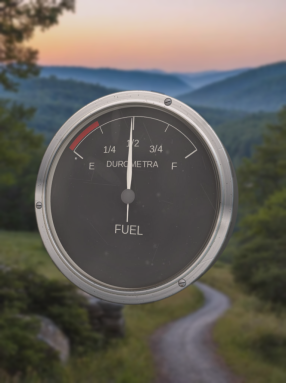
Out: value=0.5
